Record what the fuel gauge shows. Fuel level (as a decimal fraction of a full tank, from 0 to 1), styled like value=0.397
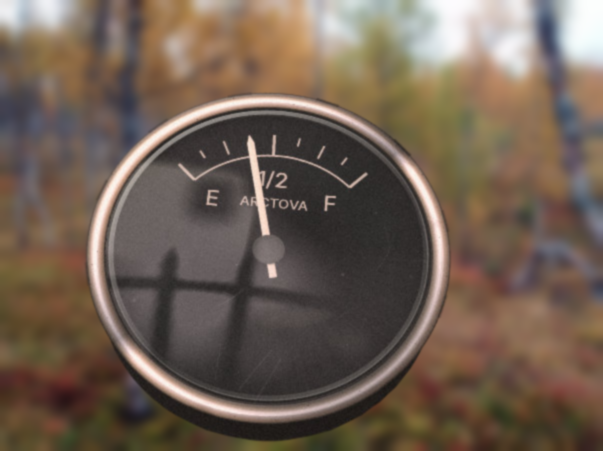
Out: value=0.375
